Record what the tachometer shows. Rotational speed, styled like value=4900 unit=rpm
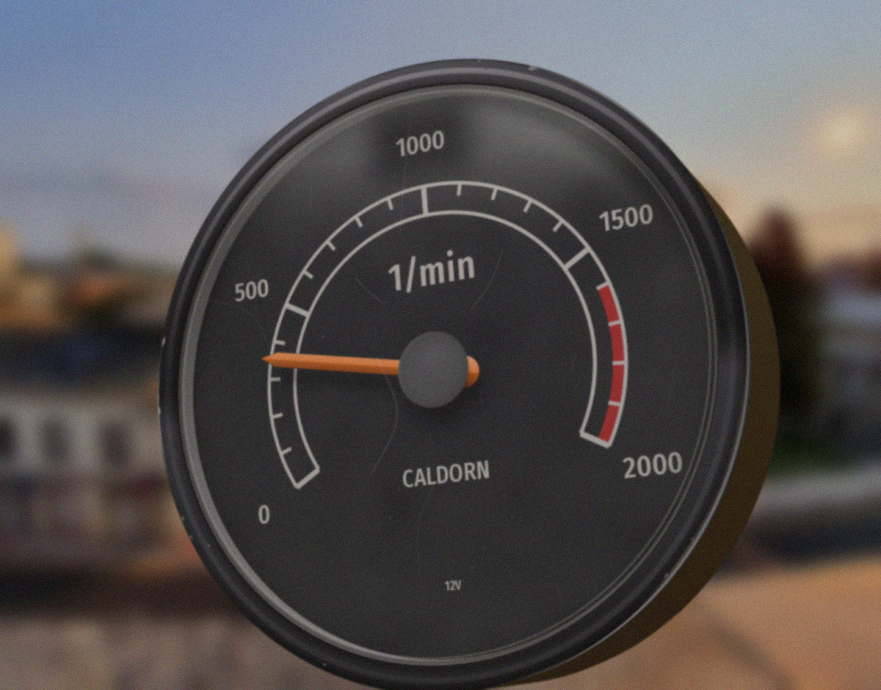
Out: value=350 unit=rpm
